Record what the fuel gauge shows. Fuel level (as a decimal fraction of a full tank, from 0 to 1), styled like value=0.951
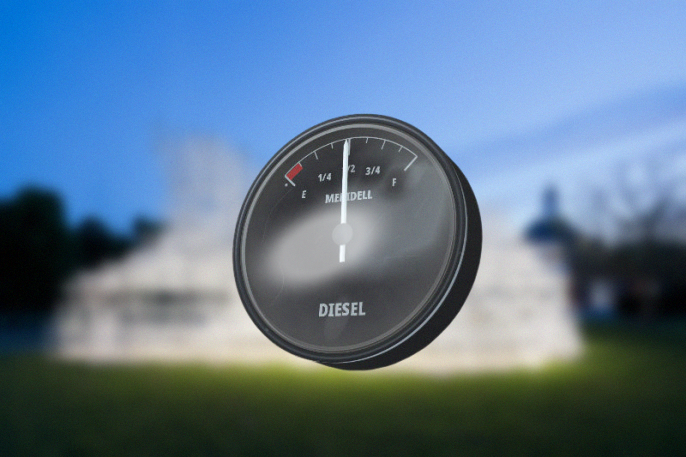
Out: value=0.5
